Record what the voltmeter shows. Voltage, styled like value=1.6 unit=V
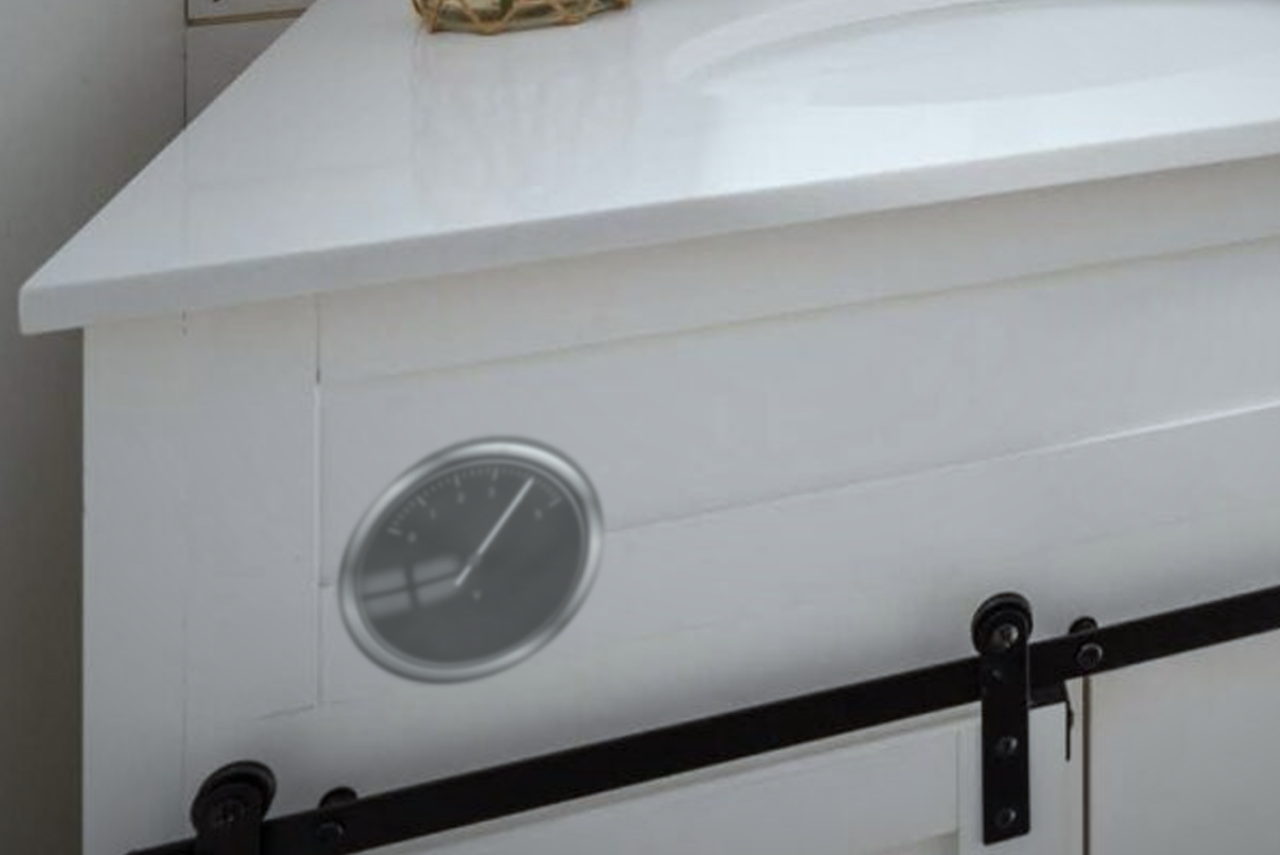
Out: value=4 unit=V
